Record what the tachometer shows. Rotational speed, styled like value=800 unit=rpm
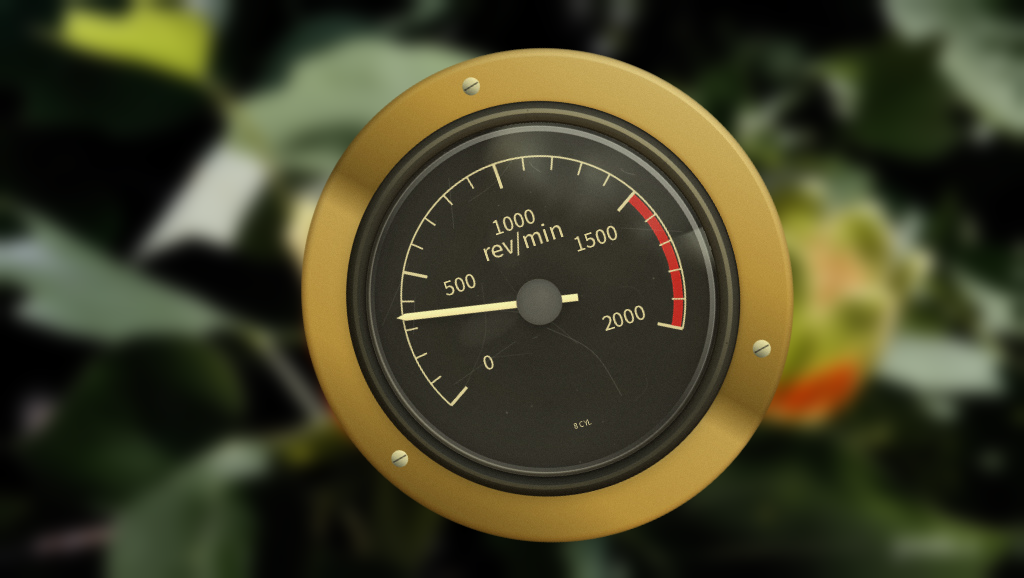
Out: value=350 unit=rpm
